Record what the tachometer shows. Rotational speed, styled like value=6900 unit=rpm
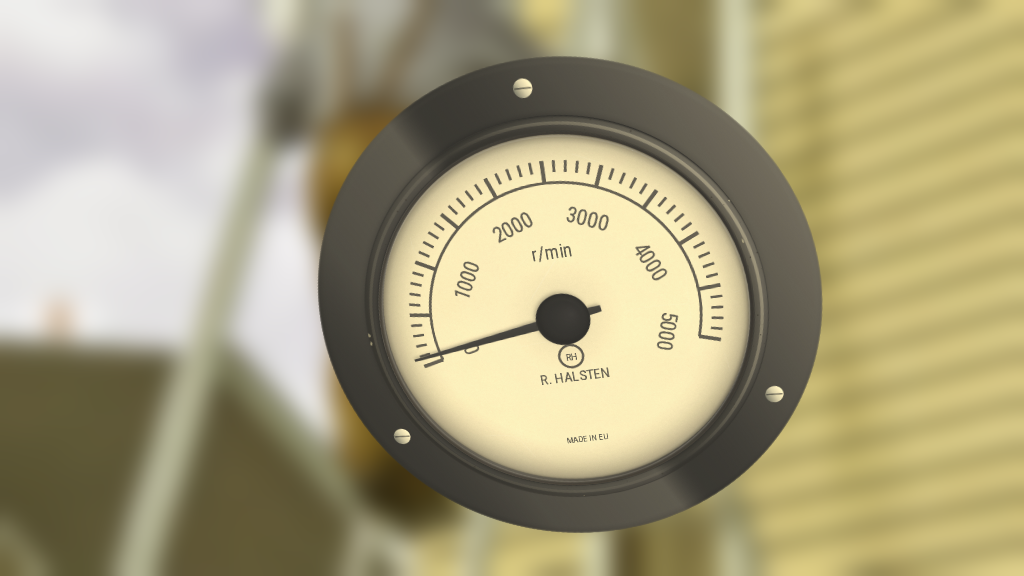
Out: value=100 unit=rpm
